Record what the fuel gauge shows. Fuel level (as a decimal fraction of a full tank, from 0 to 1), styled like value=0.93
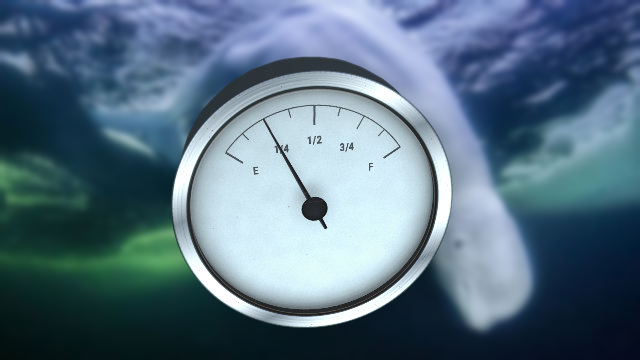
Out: value=0.25
